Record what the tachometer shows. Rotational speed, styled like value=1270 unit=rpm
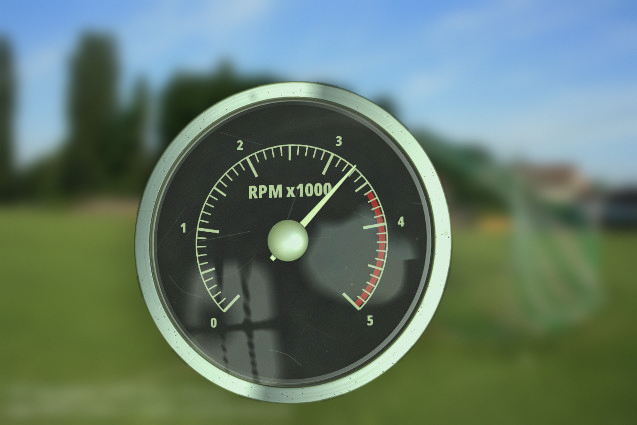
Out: value=3300 unit=rpm
